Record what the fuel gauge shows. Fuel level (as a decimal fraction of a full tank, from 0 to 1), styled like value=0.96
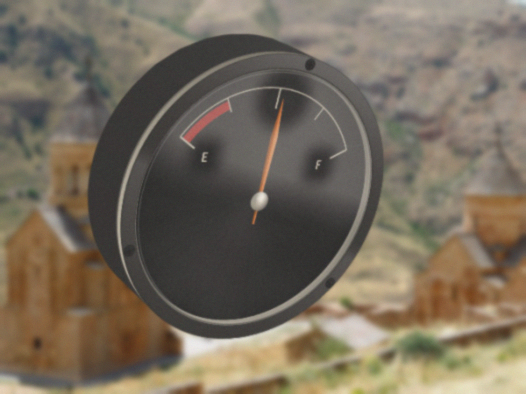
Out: value=0.5
